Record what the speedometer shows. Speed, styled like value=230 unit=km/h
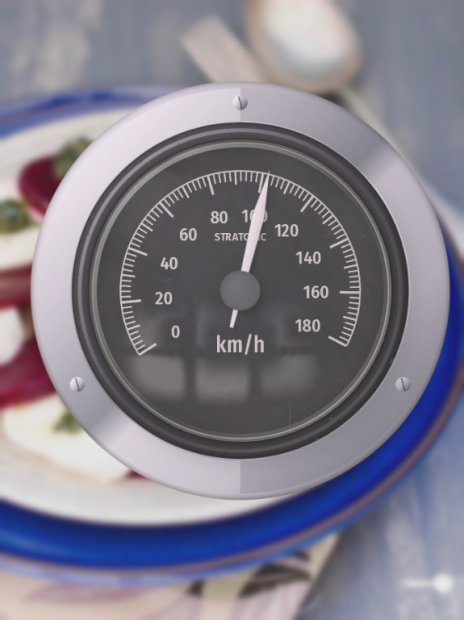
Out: value=102 unit=km/h
